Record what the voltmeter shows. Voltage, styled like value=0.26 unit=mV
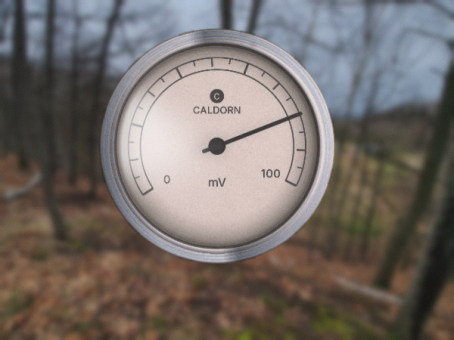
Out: value=80 unit=mV
